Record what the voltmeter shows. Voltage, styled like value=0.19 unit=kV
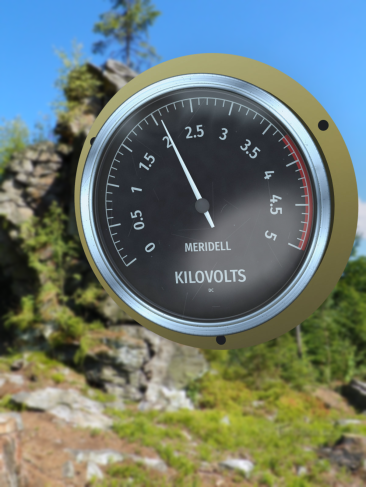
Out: value=2.1 unit=kV
